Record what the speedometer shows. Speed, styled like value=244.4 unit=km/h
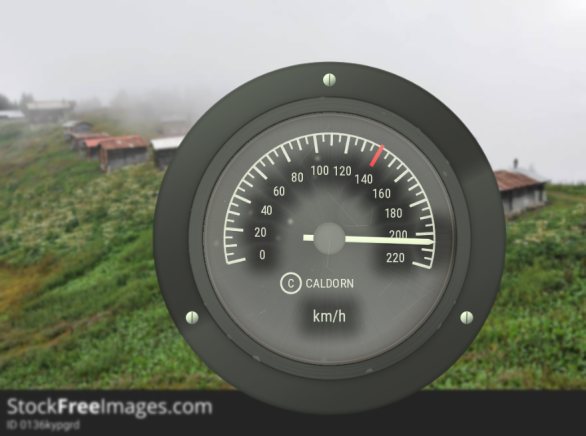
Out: value=205 unit=km/h
